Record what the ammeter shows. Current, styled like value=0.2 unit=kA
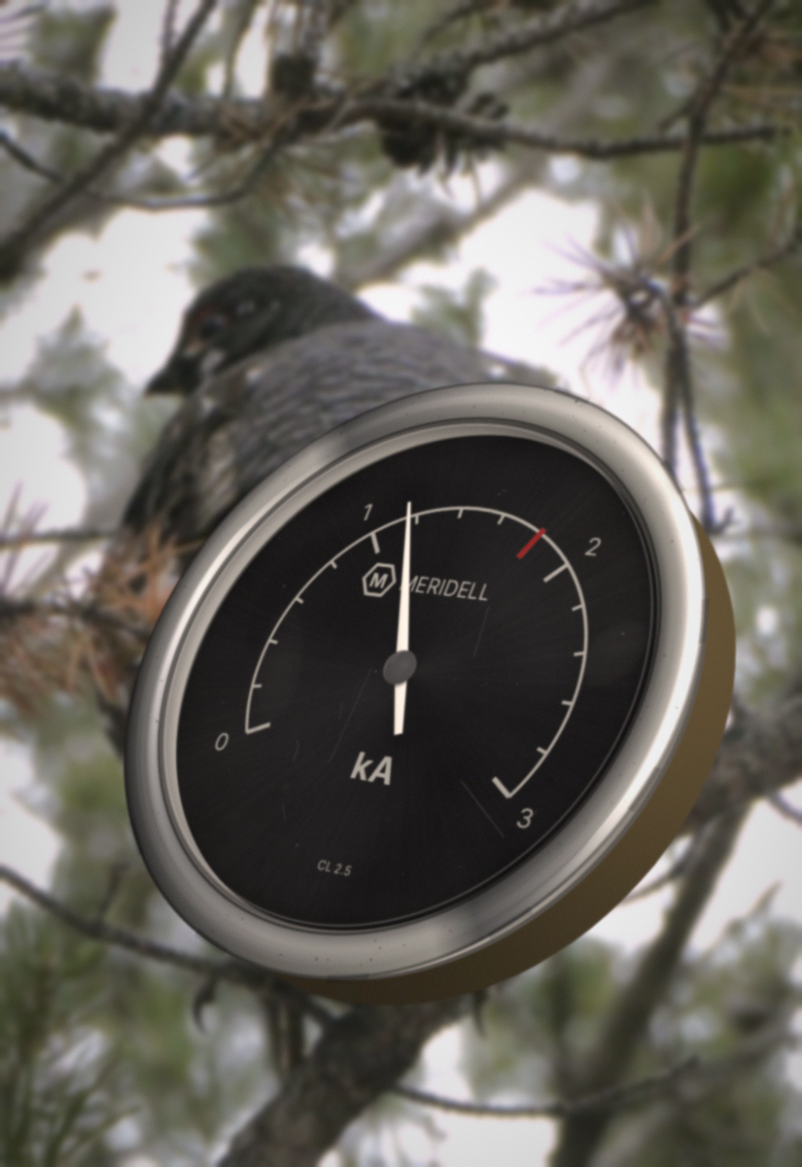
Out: value=1.2 unit=kA
